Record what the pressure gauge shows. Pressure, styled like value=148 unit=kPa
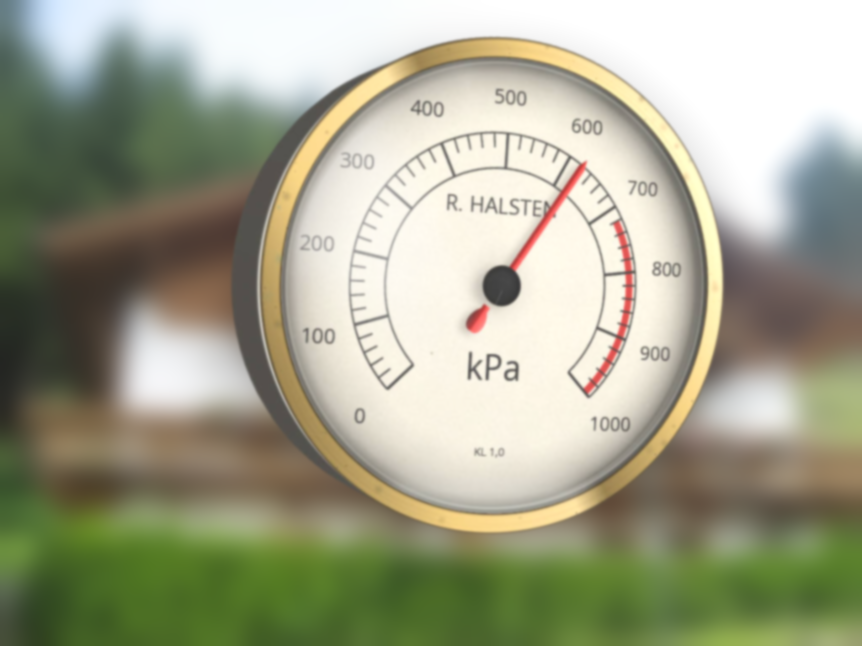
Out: value=620 unit=kPa
